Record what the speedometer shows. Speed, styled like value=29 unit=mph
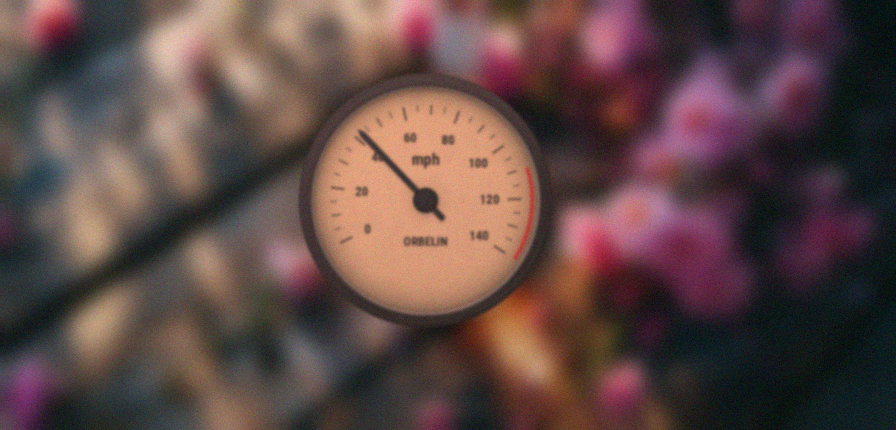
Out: value=42.5 unit=mph
